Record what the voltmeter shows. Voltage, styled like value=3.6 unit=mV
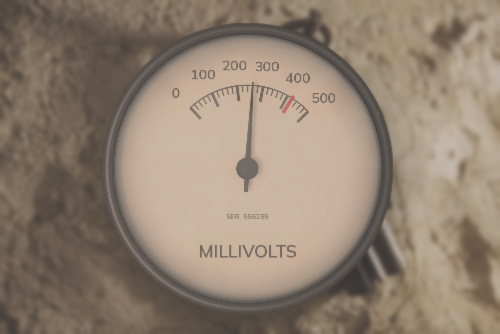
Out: value=260 unit=mV
